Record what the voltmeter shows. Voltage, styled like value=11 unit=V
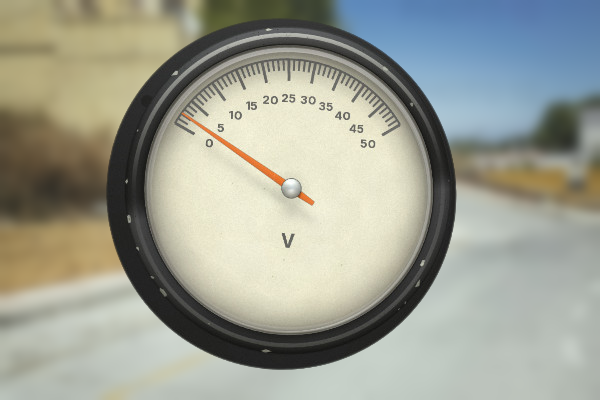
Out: value=2 unit=V
